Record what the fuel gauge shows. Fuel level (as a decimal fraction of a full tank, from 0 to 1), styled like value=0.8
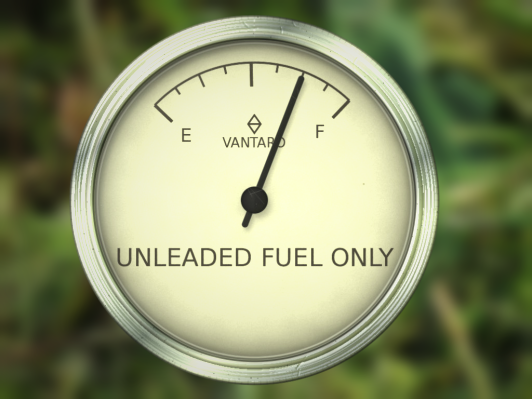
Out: value=0.75
